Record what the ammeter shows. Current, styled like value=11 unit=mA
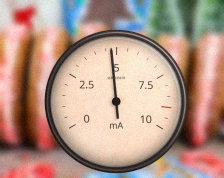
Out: value=4.75 unit=mA
